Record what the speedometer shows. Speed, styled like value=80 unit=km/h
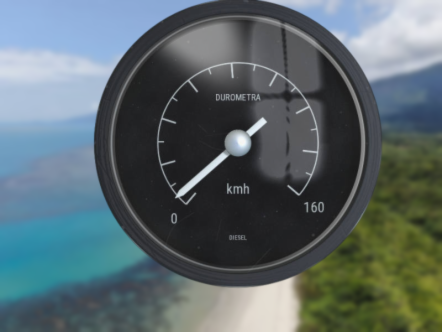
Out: value=5 unit=km/h
